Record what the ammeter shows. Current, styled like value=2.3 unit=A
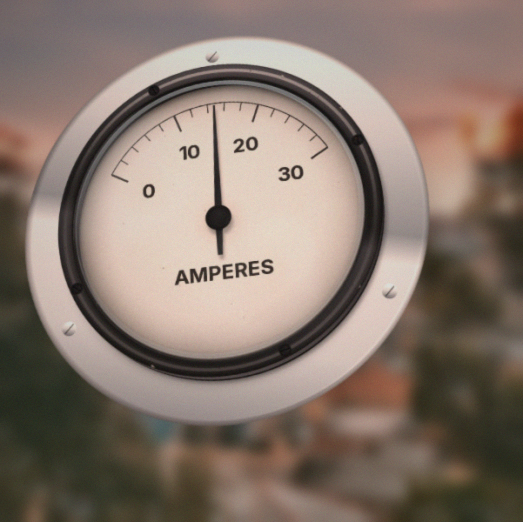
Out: value=15 unit=A
